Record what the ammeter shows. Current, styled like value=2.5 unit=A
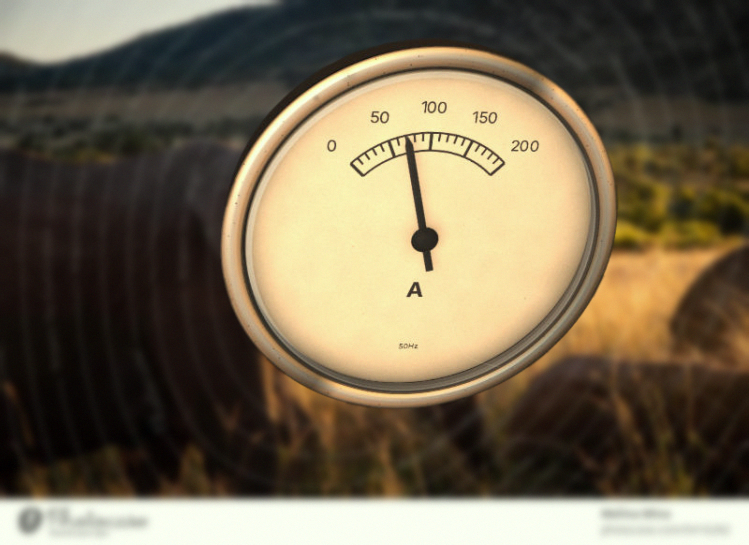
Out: value=70 unit=A
